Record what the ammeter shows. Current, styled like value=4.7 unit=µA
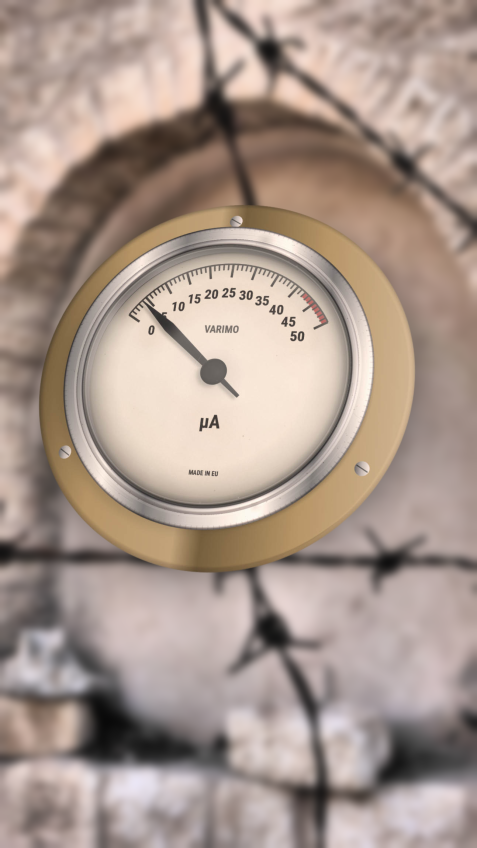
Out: value=4 unit=µA
